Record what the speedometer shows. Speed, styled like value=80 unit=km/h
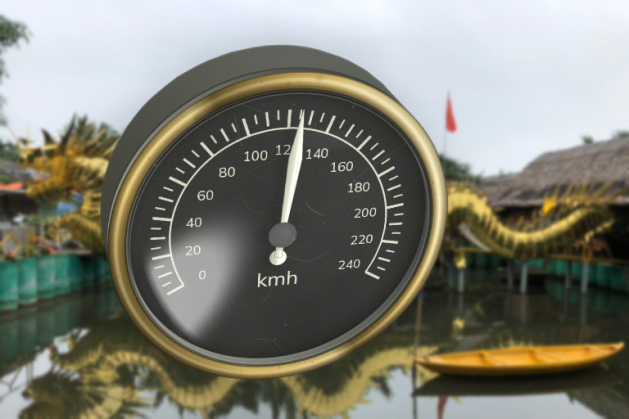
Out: value=125 unit=km/h
